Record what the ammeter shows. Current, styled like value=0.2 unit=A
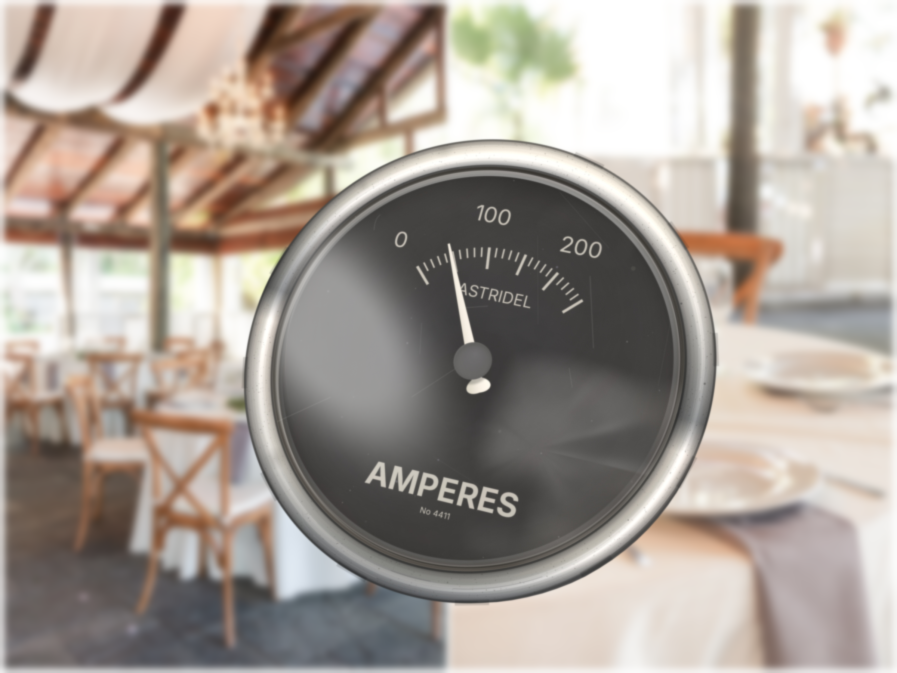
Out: value=50 unit=A
